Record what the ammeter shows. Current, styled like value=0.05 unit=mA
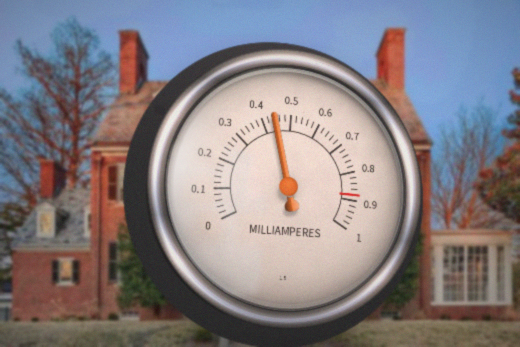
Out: value=0.44 unit=mA
